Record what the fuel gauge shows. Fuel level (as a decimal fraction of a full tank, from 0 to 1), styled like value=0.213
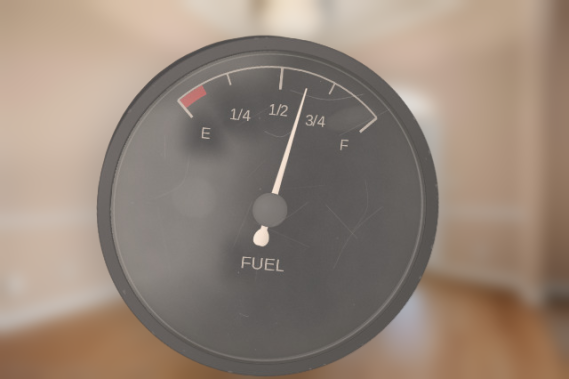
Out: value=0.625
